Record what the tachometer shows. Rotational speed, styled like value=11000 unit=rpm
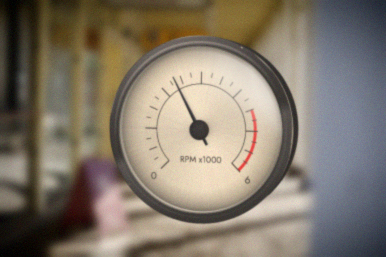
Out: value=2375 unit=rpm
